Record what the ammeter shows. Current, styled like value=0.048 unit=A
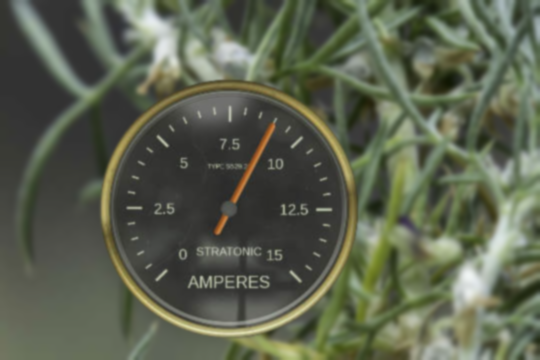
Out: value=9 unit=A
